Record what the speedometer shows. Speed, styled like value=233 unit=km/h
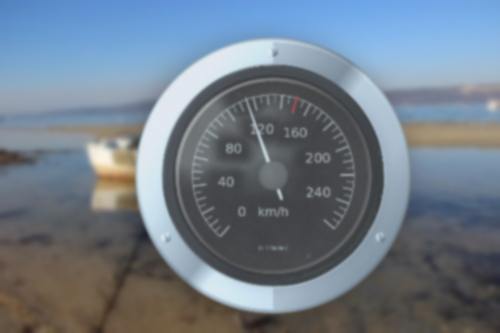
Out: value=115 unit=km/h
